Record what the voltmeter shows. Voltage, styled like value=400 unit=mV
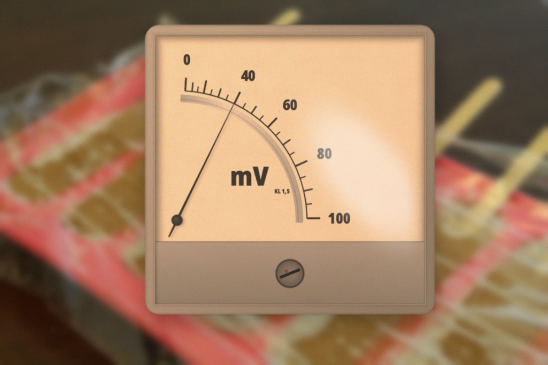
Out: value=40 unit=mV
